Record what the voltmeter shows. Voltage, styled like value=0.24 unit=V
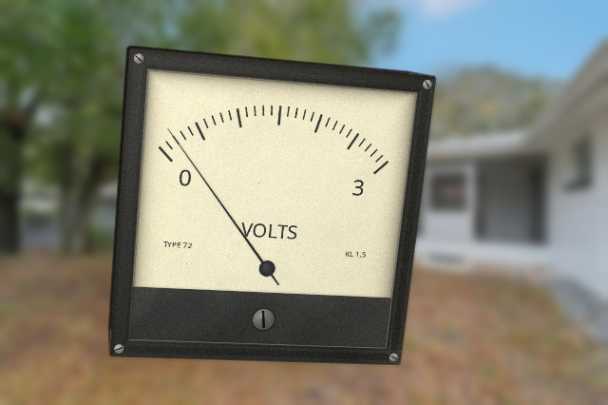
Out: value=0.2 unit=V
